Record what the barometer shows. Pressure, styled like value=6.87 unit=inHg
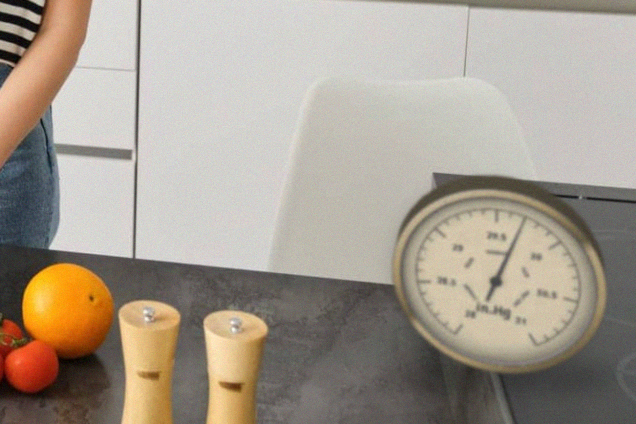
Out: value=29.7 unit=inHg
